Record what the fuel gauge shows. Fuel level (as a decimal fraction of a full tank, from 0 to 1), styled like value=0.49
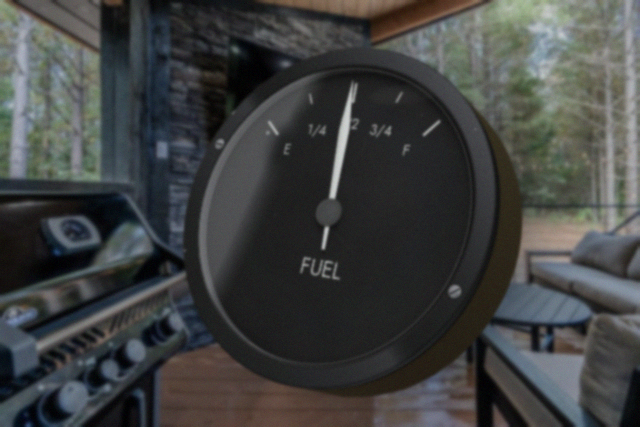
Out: value=0.5
